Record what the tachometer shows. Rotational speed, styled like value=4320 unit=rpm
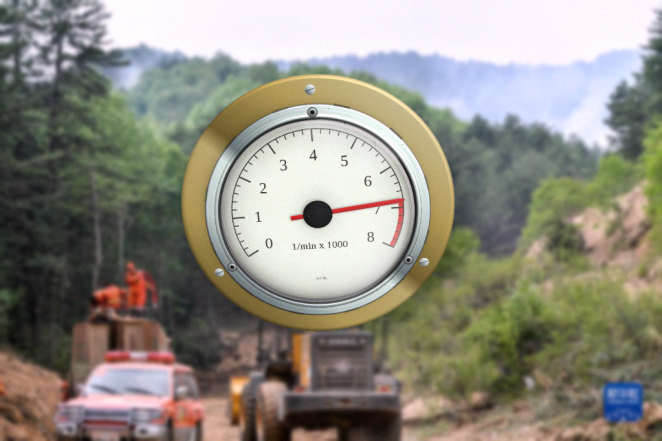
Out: value=6800 unit=rpm
